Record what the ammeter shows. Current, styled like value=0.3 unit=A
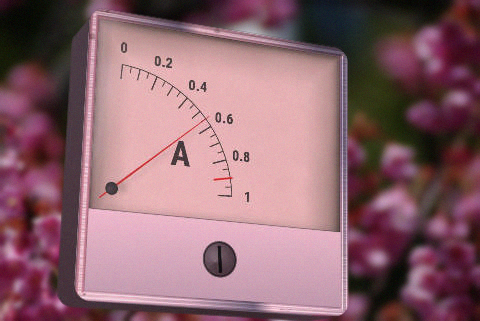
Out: value=0.55 unit=A
